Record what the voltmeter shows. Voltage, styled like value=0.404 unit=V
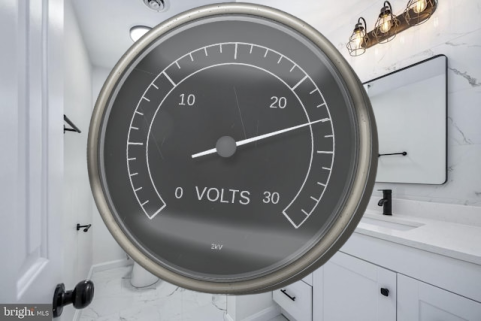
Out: value=23 unit=V
